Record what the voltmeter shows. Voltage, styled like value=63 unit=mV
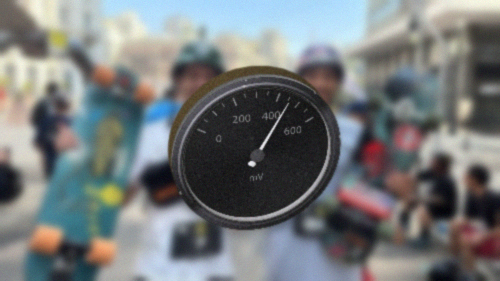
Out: value=450 unit=mV
